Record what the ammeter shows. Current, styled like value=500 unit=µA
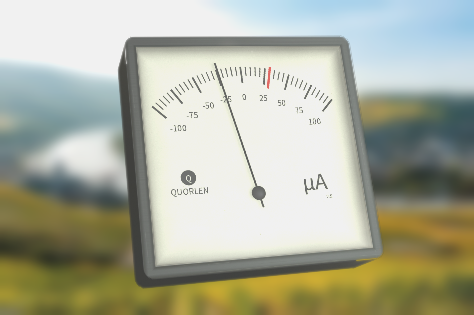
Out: value=-25 unit=µA
